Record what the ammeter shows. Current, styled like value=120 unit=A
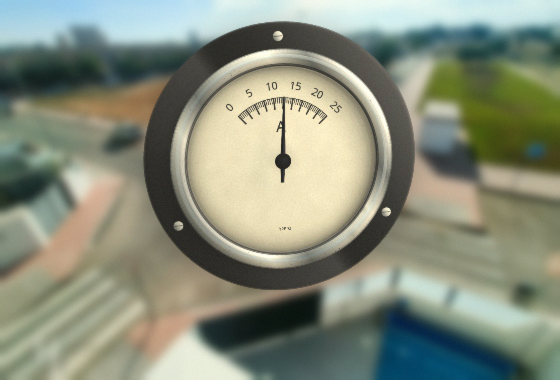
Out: value=12.5 unit=A
